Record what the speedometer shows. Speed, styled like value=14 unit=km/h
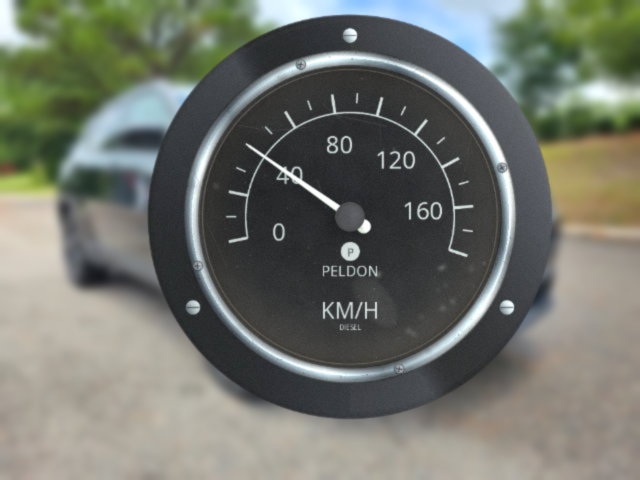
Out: value=40 unit=km/h
